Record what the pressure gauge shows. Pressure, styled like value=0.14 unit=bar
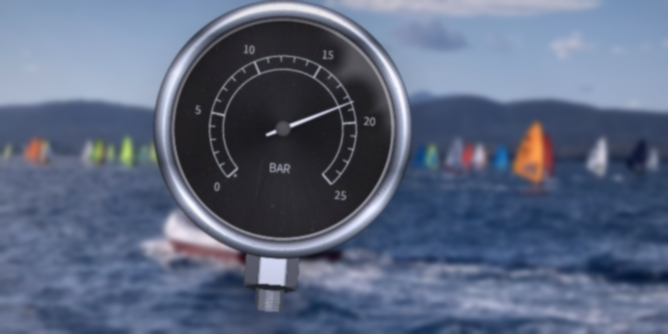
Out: value=18.5 unit=bar
